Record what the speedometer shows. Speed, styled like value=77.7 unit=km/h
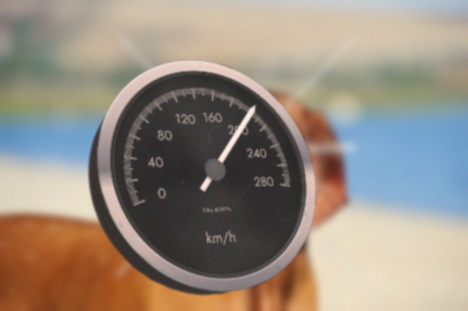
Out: value=200 unit=km/h
